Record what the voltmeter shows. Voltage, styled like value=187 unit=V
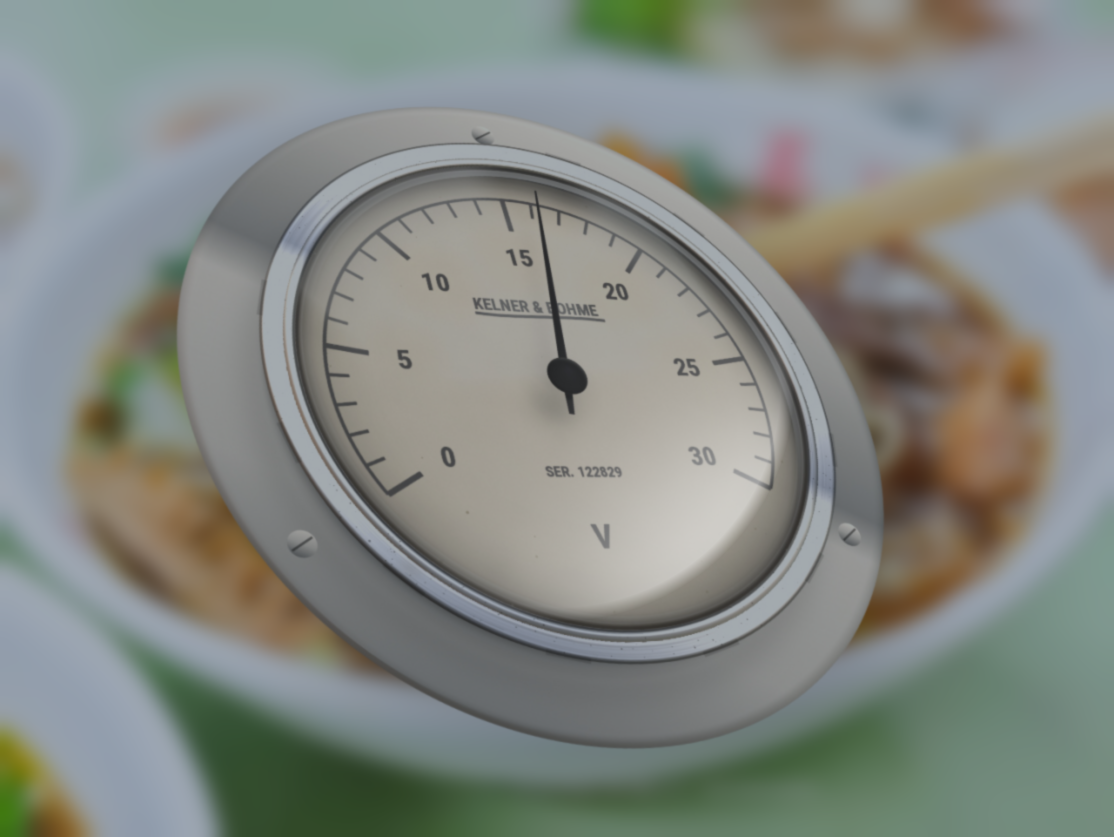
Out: value=16 unit=V
